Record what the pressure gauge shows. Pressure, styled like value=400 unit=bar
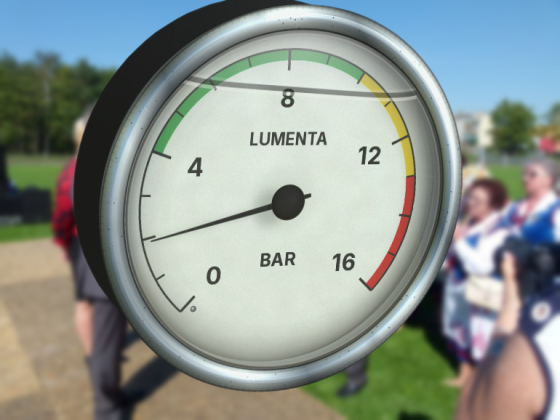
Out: value=2 unit=bar
